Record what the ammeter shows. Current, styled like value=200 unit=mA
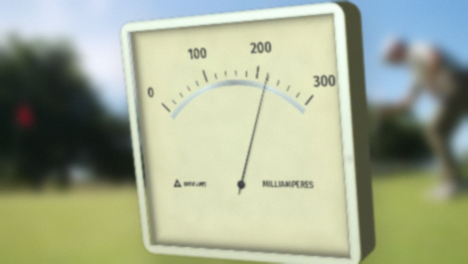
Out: value=220 unit=mA
